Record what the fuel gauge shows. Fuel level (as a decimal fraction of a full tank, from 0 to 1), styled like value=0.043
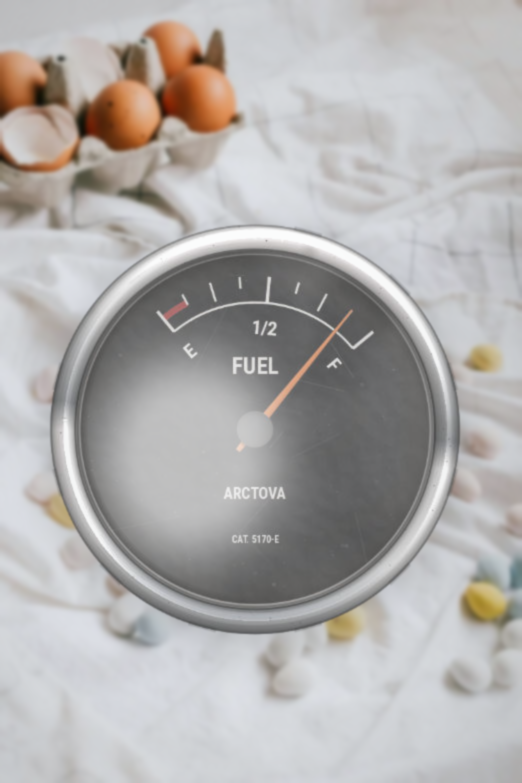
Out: value=0.875
